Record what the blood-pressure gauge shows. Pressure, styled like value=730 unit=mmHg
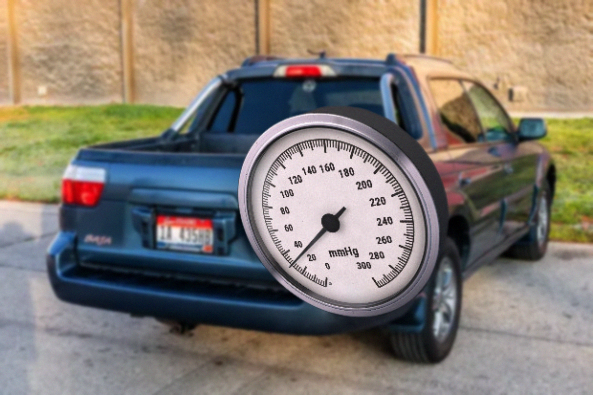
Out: value=30 unit=mmHg
